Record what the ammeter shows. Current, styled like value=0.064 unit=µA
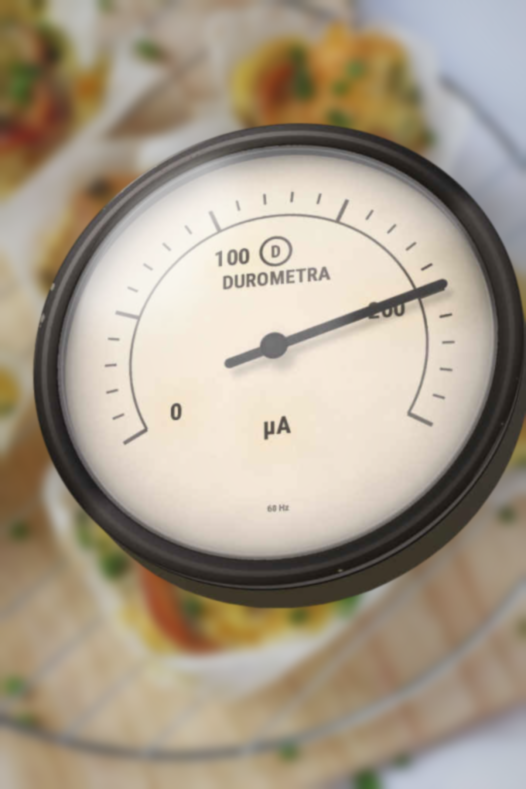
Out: value=200 unit=µA
